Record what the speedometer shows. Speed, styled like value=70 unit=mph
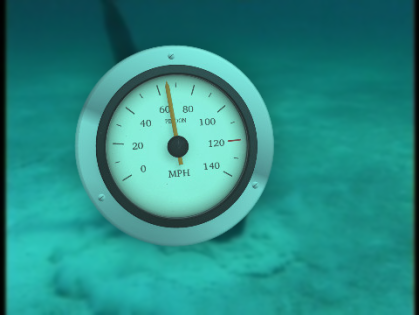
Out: value=65 unit=mph
